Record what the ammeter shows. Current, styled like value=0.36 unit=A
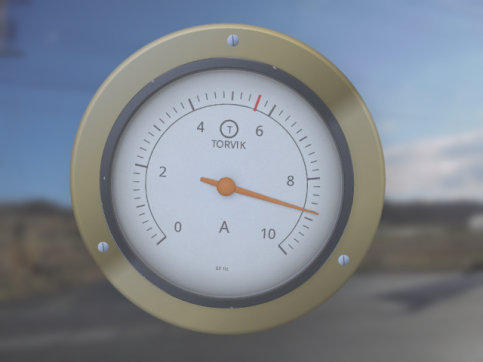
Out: value=8.8 unit=A
